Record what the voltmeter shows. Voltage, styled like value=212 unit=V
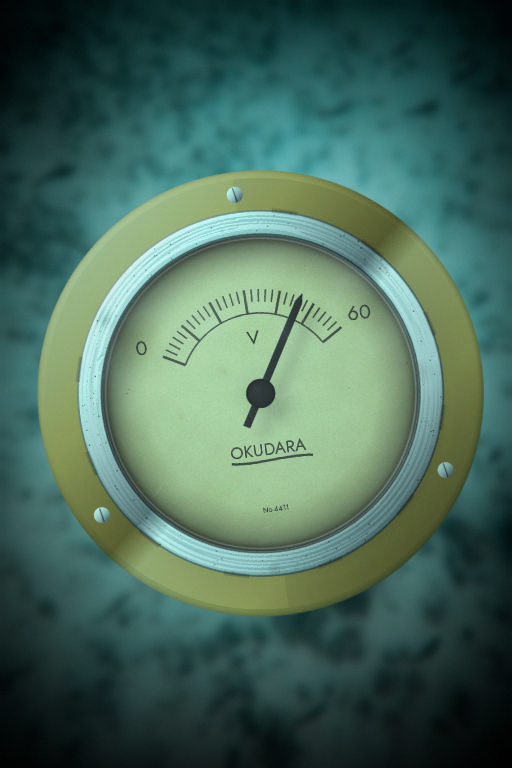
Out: value=46 unit=V
